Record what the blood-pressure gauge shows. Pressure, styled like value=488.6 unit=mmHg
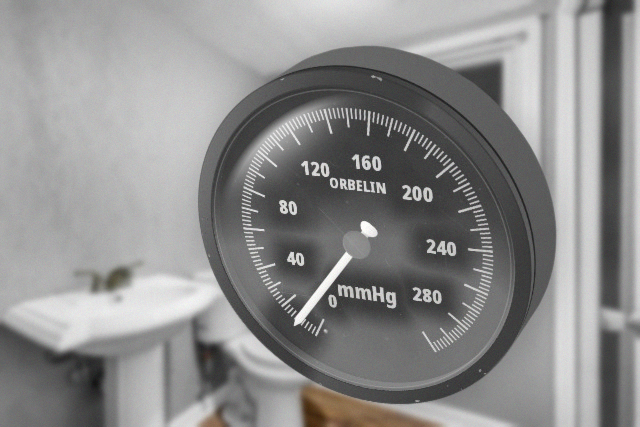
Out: value=10 unit=mmHg
